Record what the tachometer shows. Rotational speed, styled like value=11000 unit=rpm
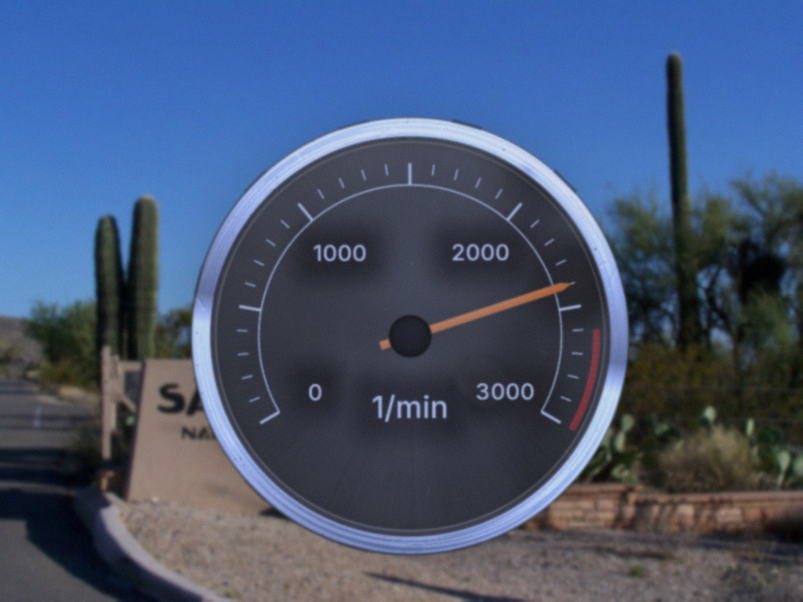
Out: value=2400 unit=rpm
